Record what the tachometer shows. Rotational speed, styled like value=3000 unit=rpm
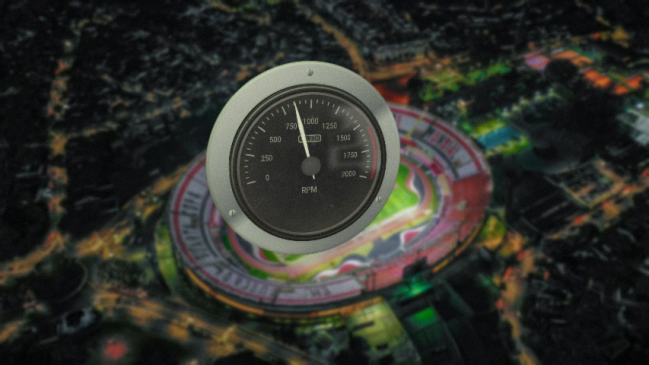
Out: value=850 unit=rpm
